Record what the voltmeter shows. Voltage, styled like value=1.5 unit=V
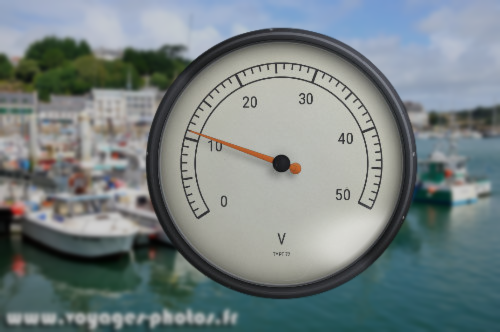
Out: value=11 unit=V
